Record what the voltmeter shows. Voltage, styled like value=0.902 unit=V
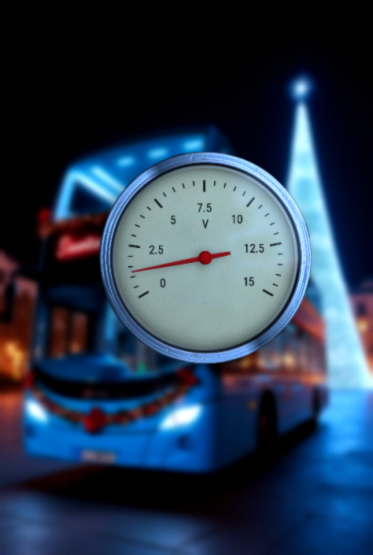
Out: value=1.25 unit=V
